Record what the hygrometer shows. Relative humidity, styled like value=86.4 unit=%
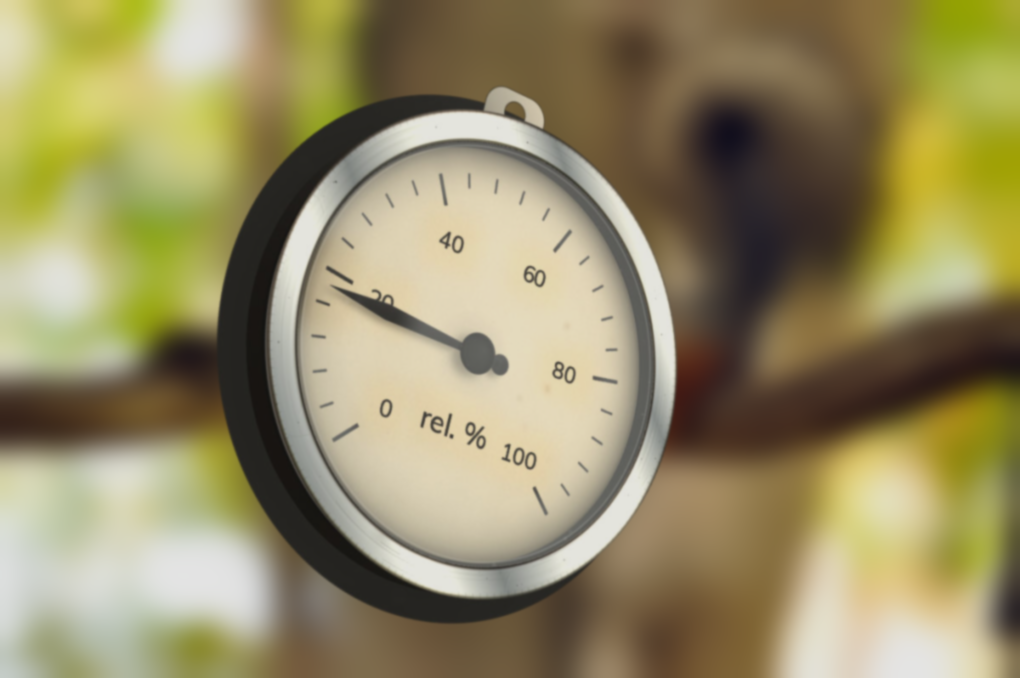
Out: value=18 unit=%
